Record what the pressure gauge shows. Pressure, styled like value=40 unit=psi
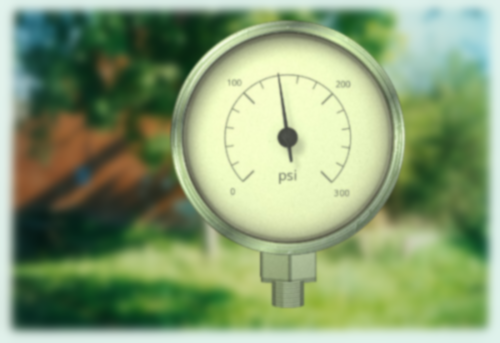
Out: value=140 unit=psi
